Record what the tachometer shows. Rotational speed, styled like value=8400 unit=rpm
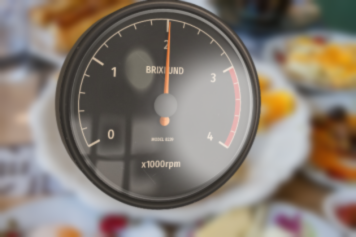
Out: value=2000 unit=rpm
